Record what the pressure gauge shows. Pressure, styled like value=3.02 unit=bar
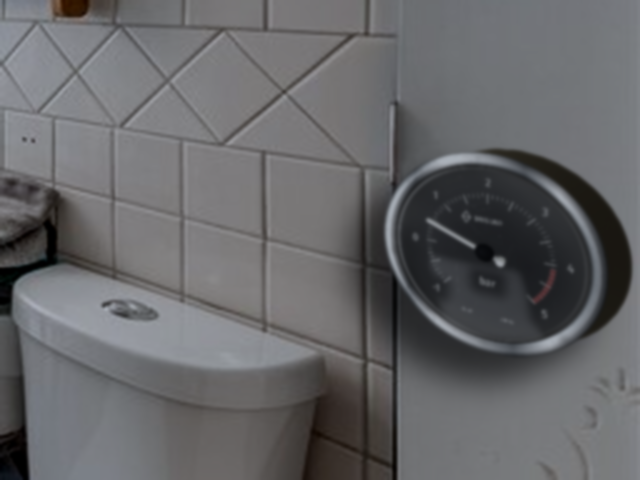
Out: value=0.5 unit=bar
